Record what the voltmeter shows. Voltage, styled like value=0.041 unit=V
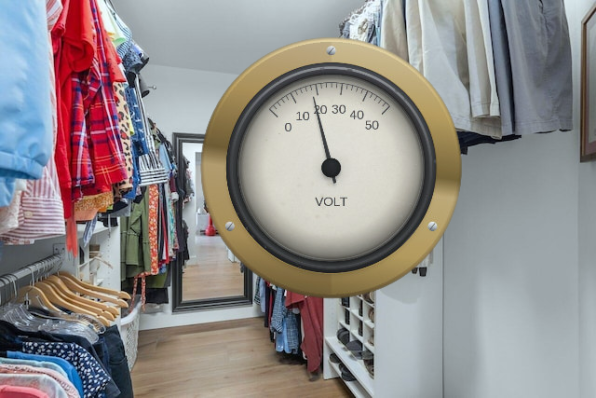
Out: value=18 unit=V
